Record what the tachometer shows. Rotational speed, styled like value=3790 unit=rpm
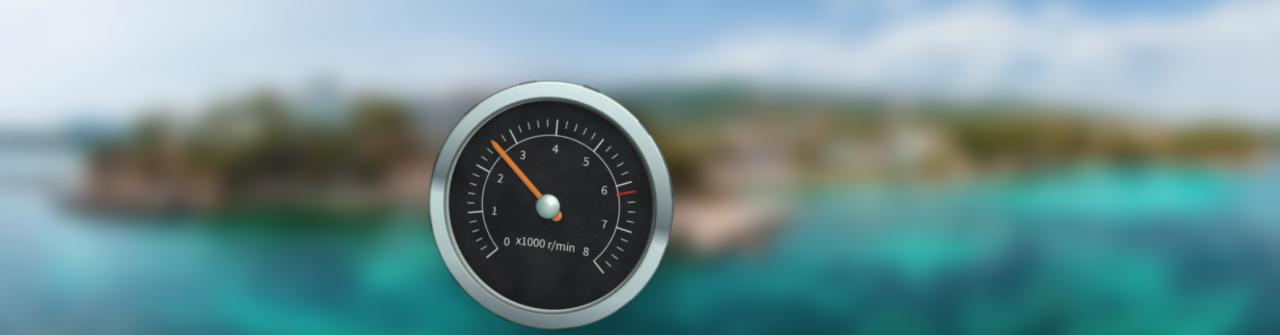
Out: value=2600 unit=rpm
